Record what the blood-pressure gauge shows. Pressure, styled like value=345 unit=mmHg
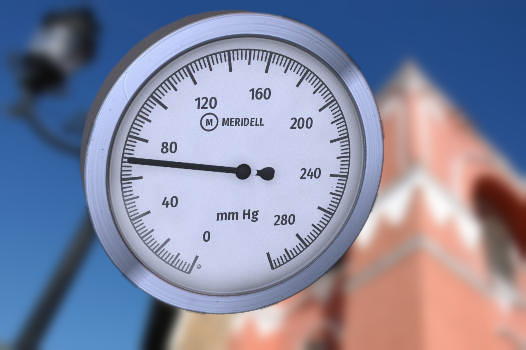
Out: value=70 unit=mmHg
